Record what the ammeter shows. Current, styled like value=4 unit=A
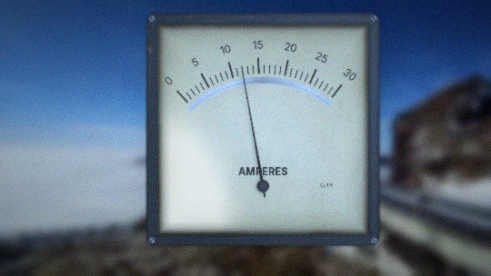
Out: value=12 unit=A
